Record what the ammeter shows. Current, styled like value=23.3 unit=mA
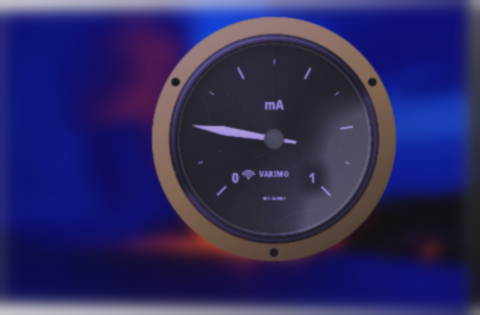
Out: value=0.2 unit=mA
